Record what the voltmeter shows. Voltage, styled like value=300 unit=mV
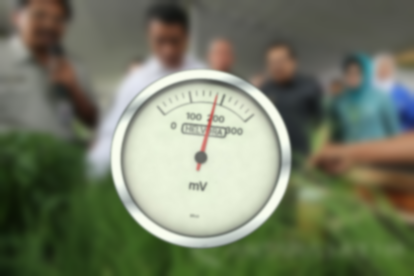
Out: value=180 unit=mV
